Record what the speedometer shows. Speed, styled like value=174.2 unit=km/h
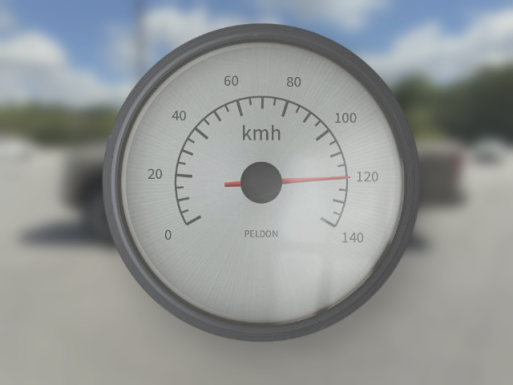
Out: value=120 unit=km/h
